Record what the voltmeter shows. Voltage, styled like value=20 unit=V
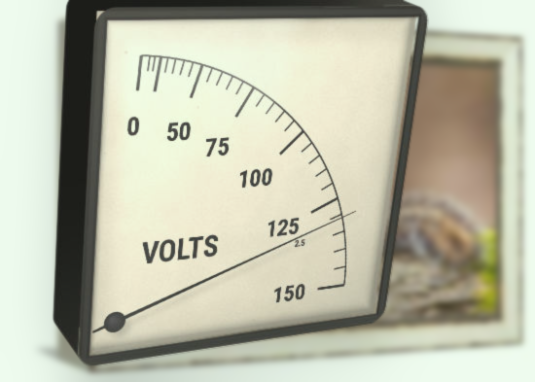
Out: value=130 unit=V
